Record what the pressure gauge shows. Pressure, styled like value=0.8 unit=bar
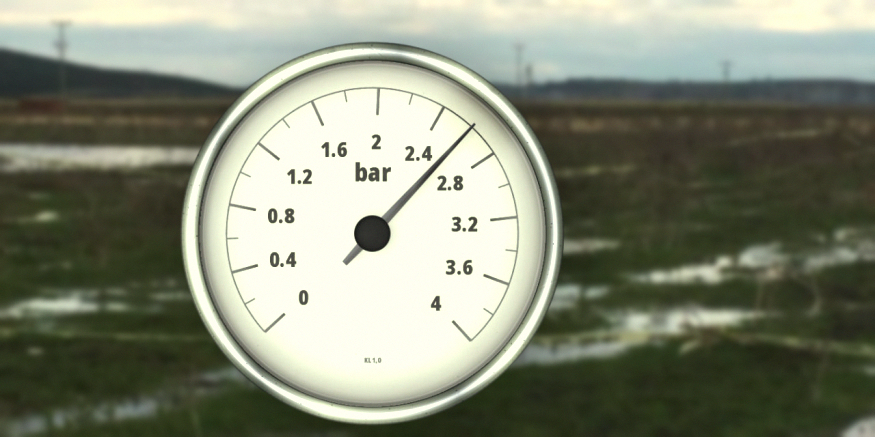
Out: value=2.6 unit=bar
